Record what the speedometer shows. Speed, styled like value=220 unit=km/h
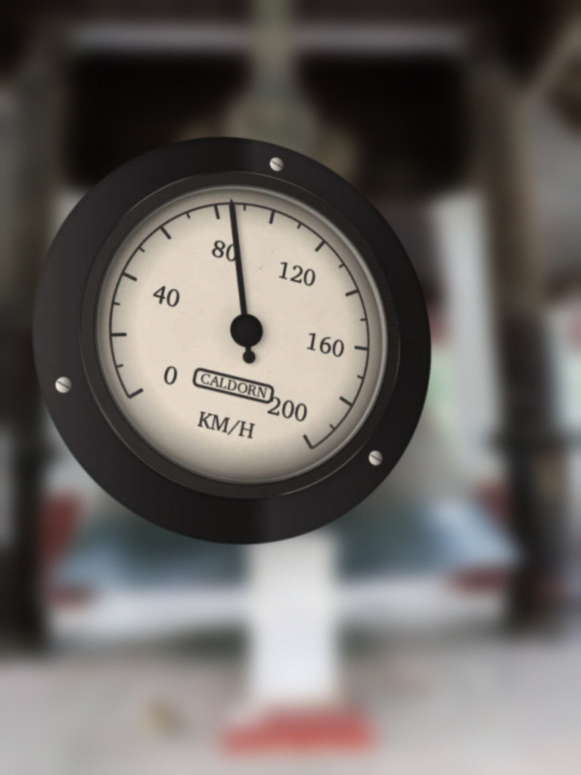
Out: value=85 unit=km/h
